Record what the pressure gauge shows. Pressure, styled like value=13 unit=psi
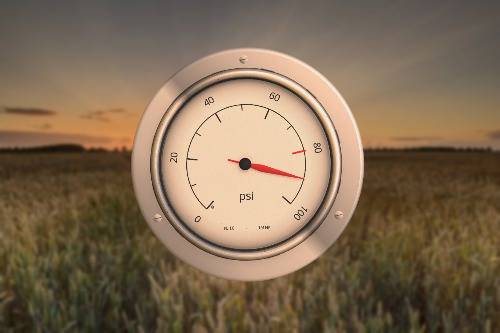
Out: value=90 unit=psi
